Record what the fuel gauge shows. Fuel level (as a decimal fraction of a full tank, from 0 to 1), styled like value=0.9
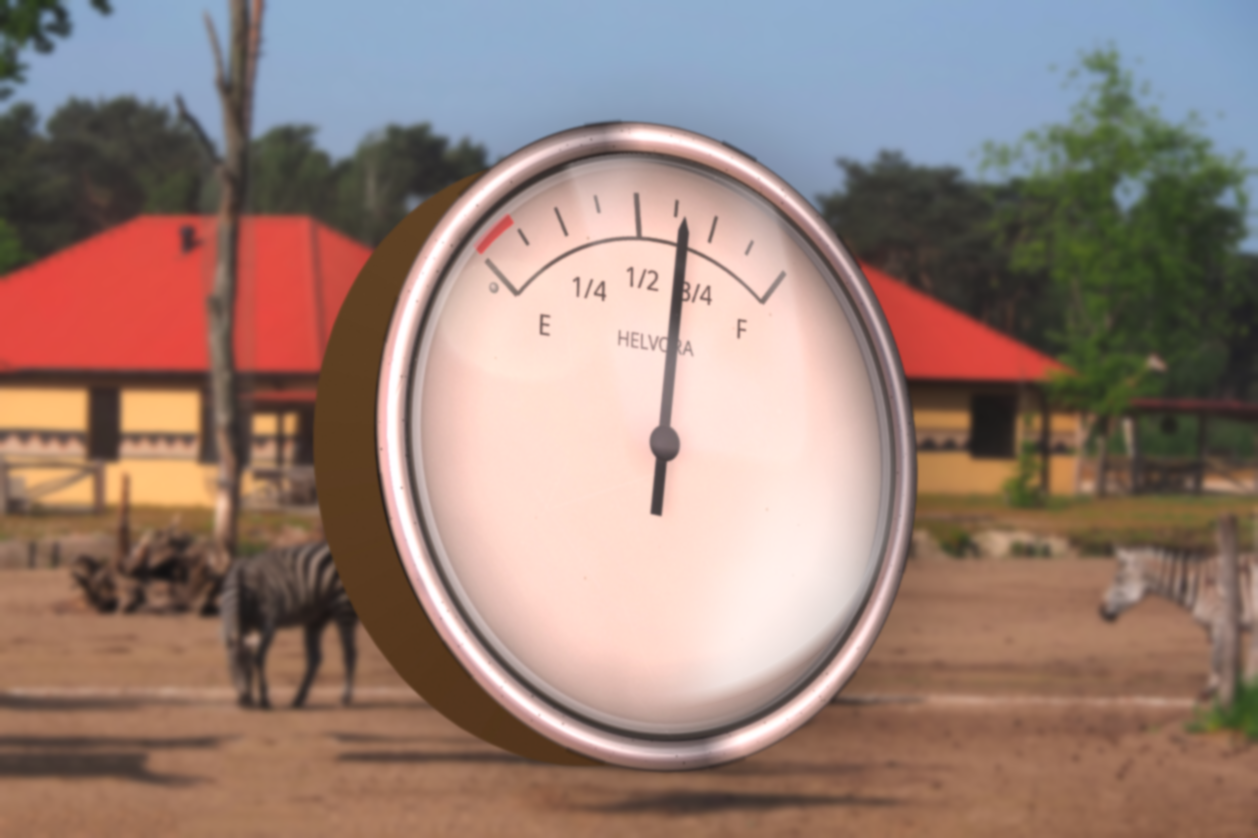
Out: value=0.625
